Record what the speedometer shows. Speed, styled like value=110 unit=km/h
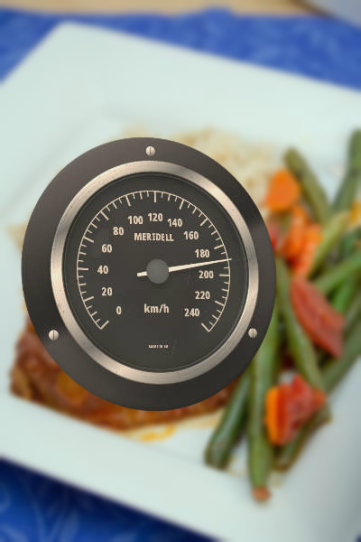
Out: value=190 unit=km/h
